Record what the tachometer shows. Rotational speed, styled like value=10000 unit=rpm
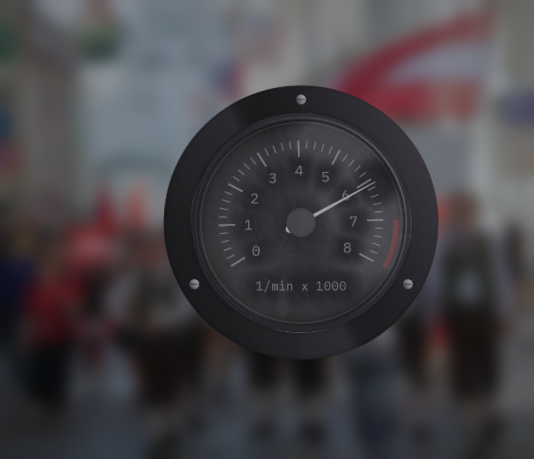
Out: value=6100 unit=rpm
